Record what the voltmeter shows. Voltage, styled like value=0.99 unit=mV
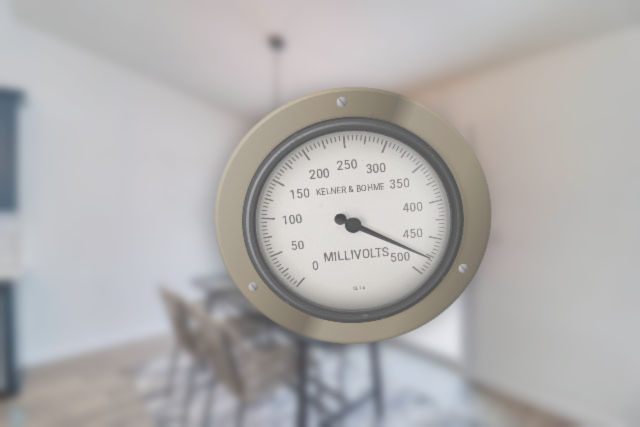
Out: value=475 unit=mV
